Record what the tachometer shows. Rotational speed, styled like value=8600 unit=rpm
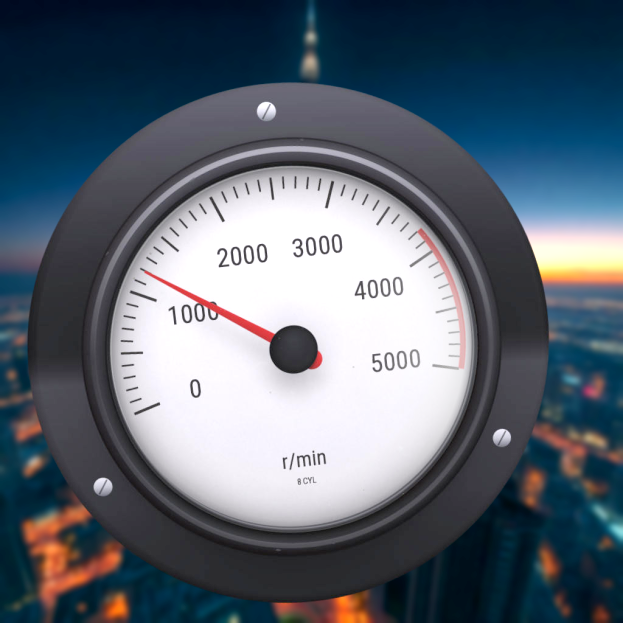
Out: value=1200 unit=rpm
